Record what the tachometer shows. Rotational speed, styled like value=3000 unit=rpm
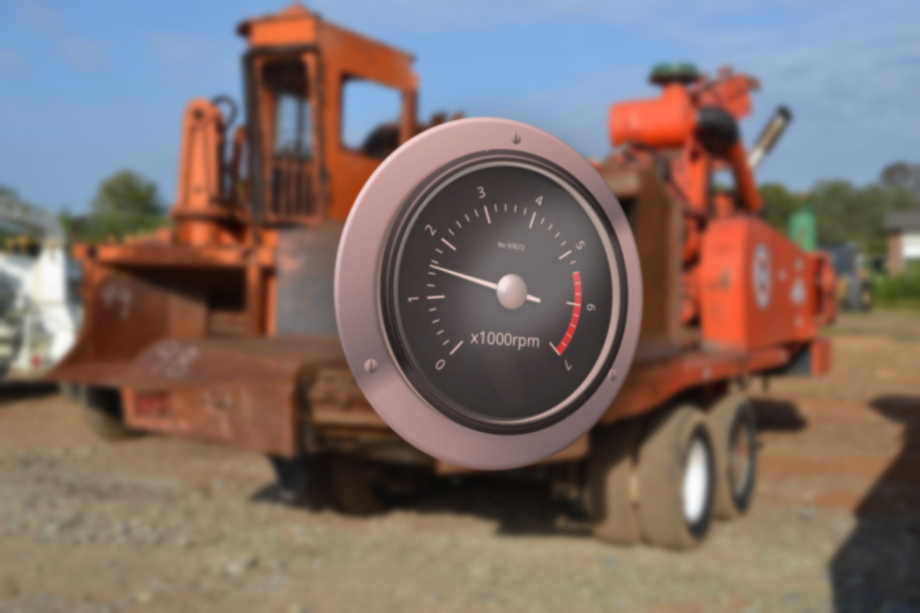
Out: value=1500 unit=rpm
